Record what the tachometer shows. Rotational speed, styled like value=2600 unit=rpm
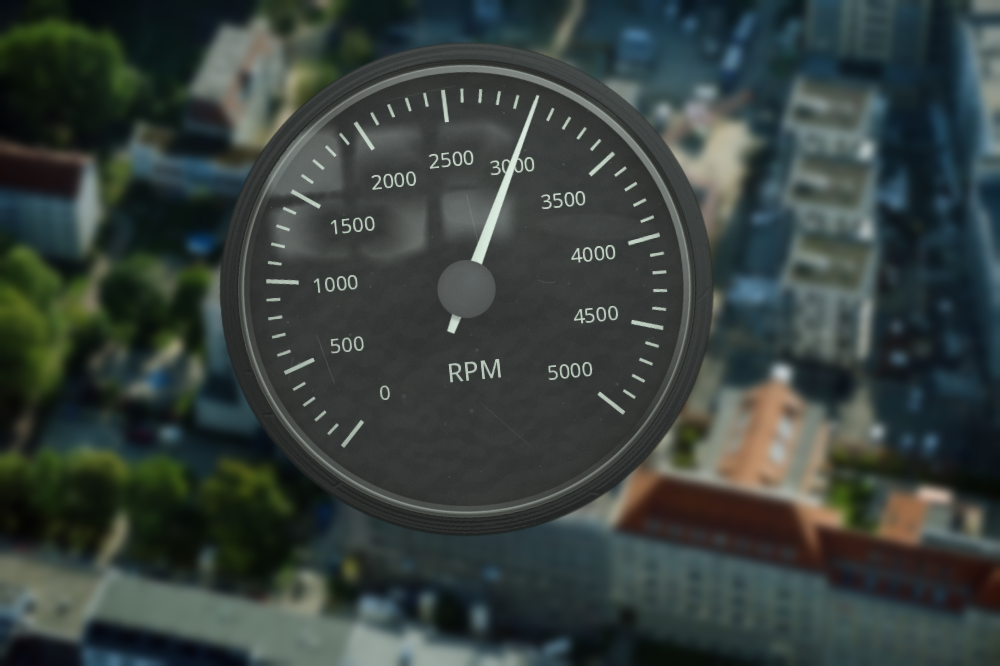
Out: value=3000 unit=rpm
